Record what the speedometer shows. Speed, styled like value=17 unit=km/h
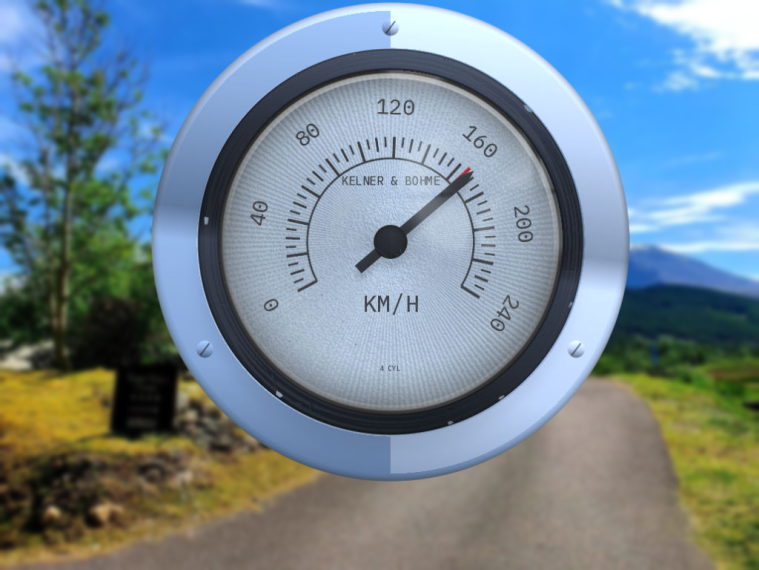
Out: value=167.5 unit=km/h
